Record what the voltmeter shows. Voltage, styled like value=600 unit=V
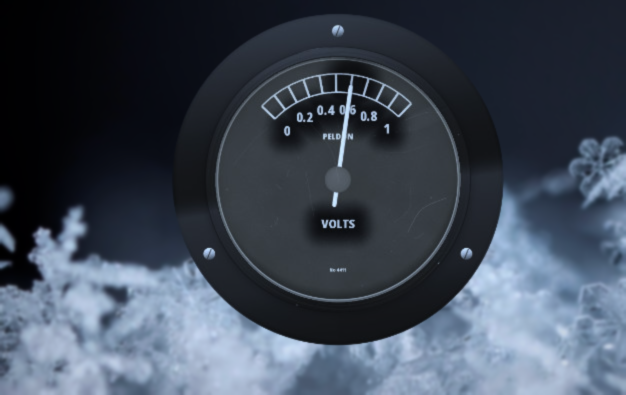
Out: value=0.6 unit=V
